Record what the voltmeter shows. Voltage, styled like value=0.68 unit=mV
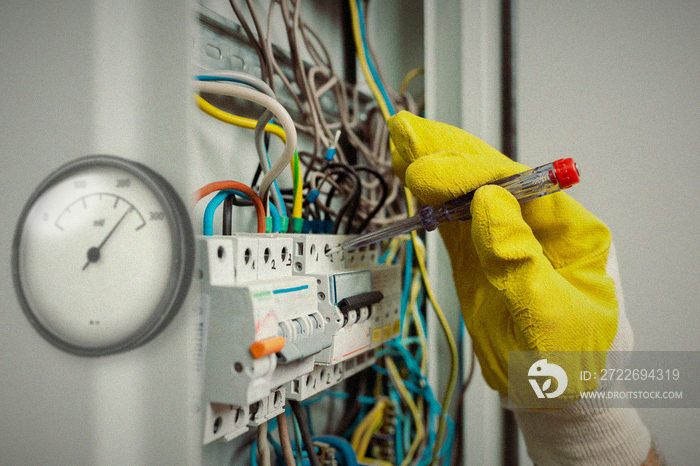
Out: value=250 unit=mV
